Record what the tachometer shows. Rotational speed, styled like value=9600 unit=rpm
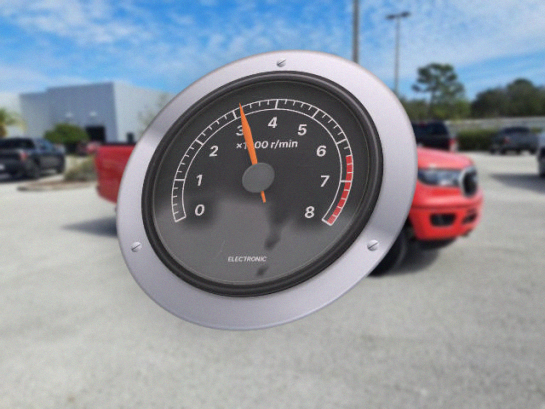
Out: value=3200 unit=rpm
